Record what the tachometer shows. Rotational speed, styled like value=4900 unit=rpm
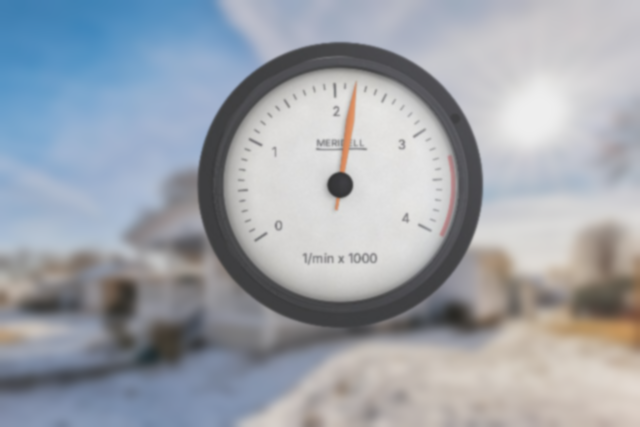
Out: value=2200 unit=rpm
